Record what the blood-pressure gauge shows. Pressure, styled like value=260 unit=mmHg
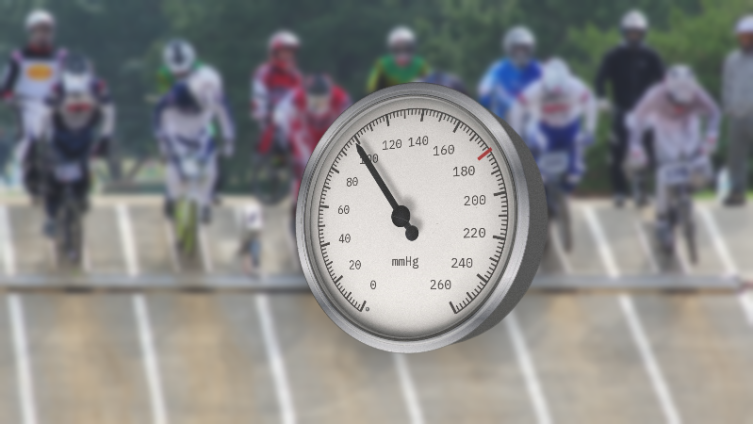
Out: value=100 unit=mmHg
